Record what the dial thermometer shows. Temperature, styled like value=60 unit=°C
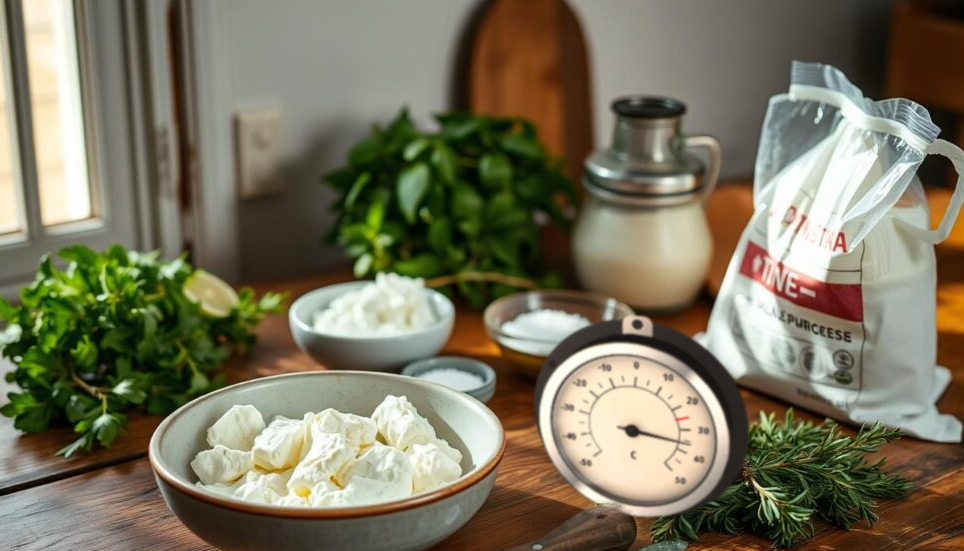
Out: value=35 unit=°C
